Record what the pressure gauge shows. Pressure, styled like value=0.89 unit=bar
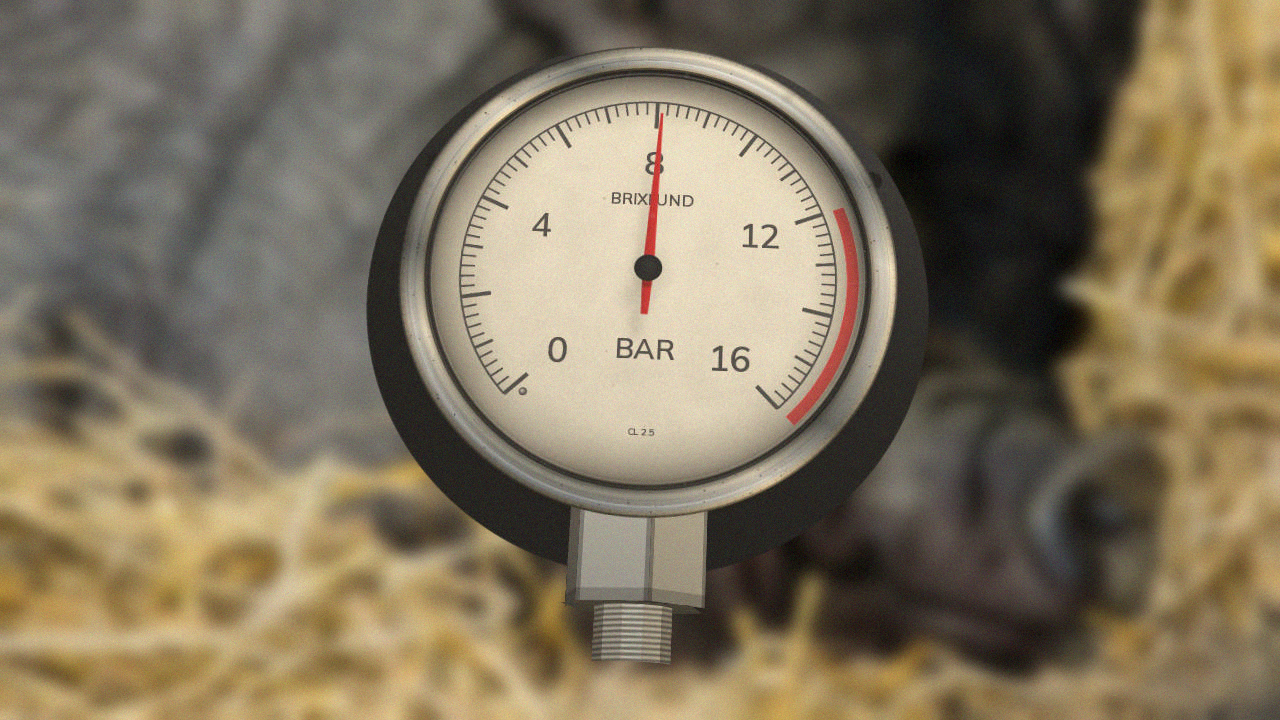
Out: value=8.1 unit=bar
